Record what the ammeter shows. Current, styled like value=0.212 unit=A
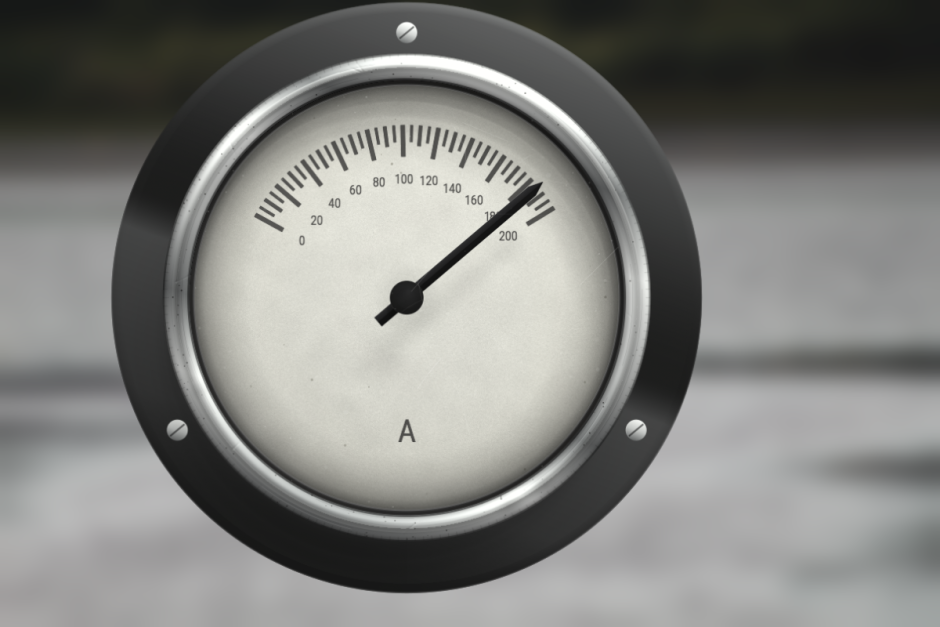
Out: value=185 unit=A
